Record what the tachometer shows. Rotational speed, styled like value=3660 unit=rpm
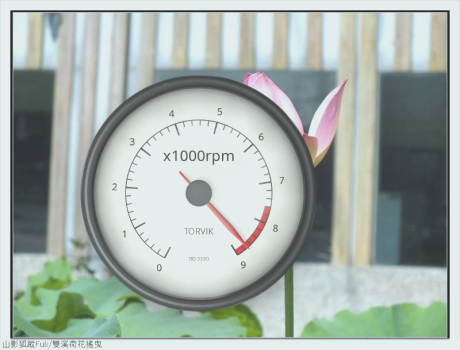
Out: value=8700 unit=rpm
